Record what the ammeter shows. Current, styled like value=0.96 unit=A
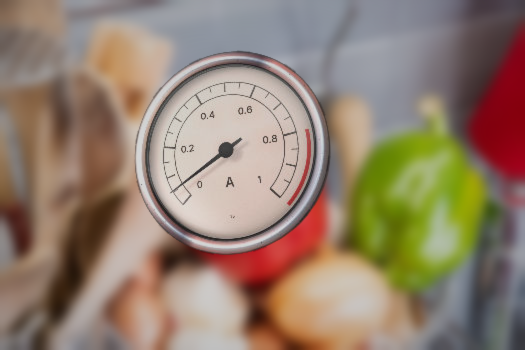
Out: value=0.05 unit=A
